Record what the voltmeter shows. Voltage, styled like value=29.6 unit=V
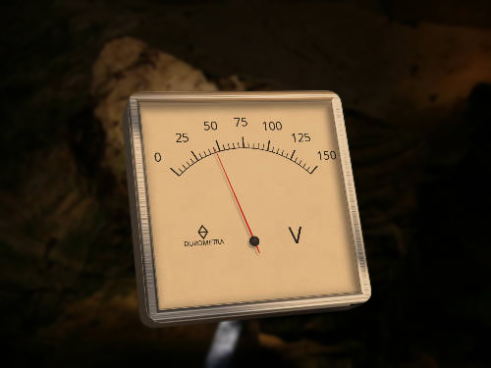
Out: value=45 unit=V
